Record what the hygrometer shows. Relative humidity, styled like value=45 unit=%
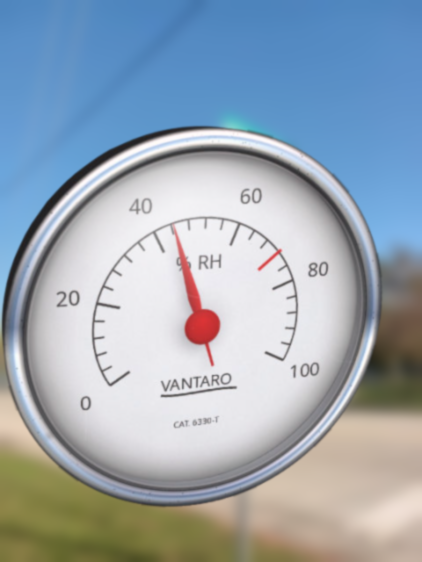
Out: value=44 unit=%
